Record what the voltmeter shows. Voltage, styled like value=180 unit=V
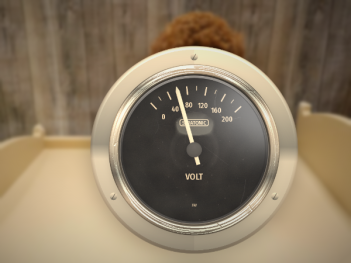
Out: value=60 unit=V
